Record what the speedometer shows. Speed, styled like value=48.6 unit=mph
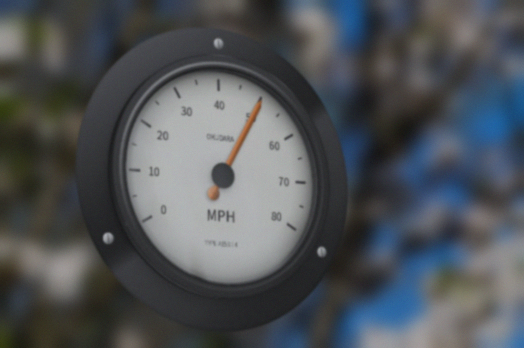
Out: value=50 unit=mph
